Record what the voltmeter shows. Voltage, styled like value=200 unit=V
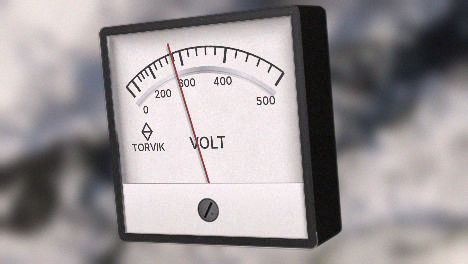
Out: value=280 unit=V
